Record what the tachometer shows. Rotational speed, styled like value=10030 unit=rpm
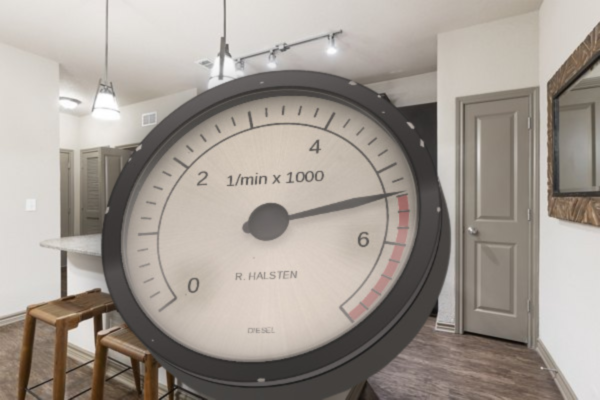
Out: value=5400 unit=rpm
